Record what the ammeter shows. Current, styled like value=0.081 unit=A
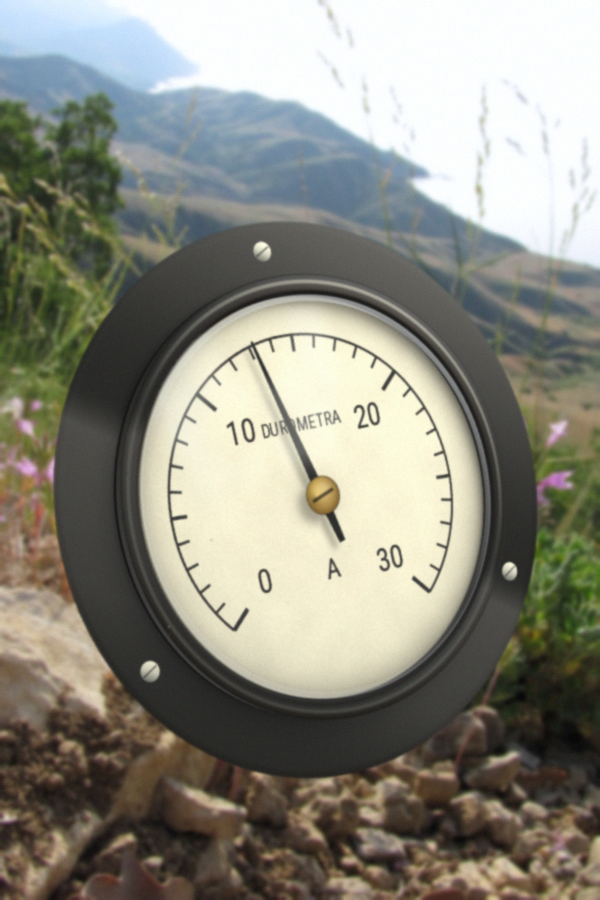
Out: value=13 unit=A
